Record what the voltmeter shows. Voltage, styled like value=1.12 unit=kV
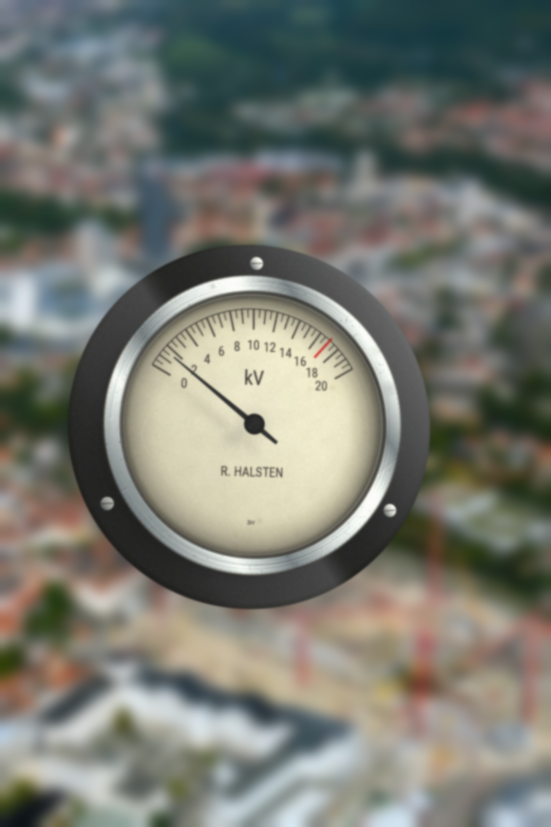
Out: value=1.5 unit=kV
